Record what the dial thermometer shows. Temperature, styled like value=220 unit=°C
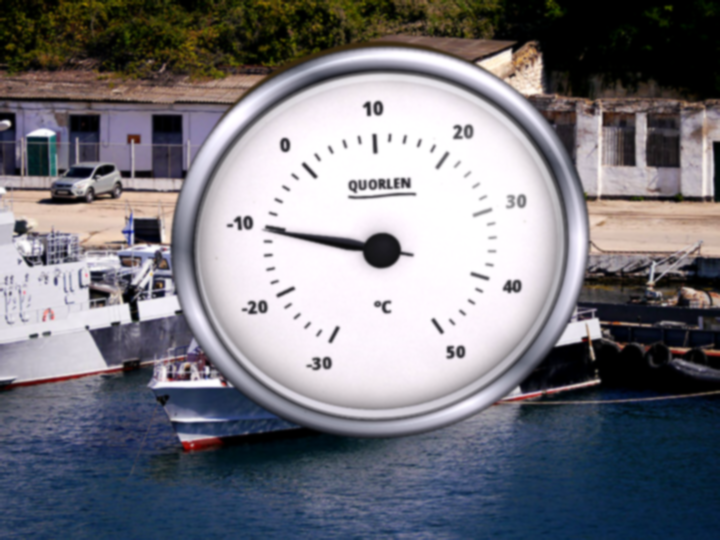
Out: value=-10 unit=°C
